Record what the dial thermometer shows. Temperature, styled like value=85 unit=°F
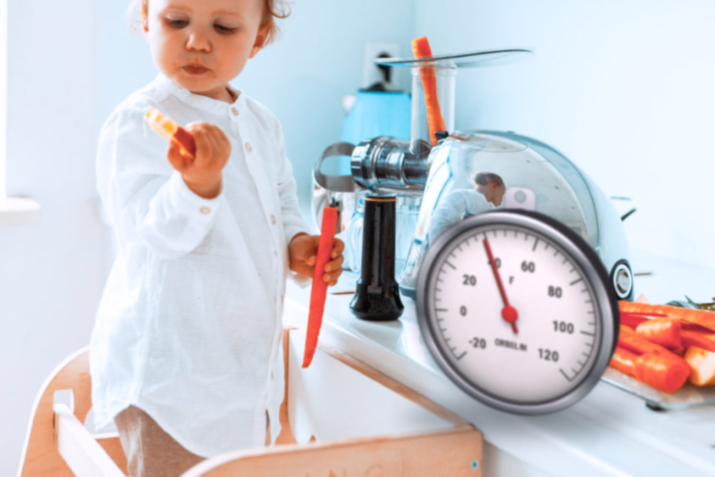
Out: value=40 unit=°F
